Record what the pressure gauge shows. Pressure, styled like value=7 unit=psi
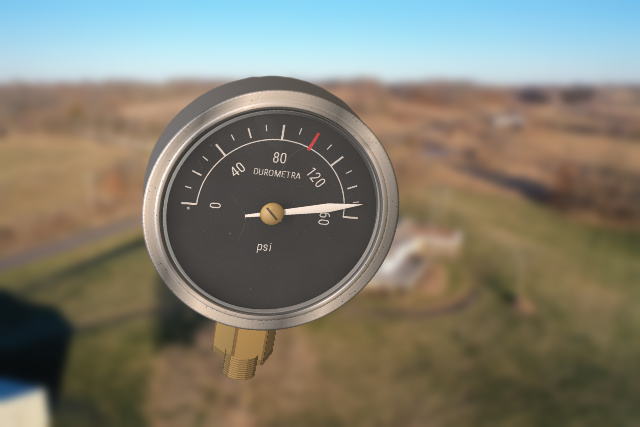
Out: value=150 unit=psi
